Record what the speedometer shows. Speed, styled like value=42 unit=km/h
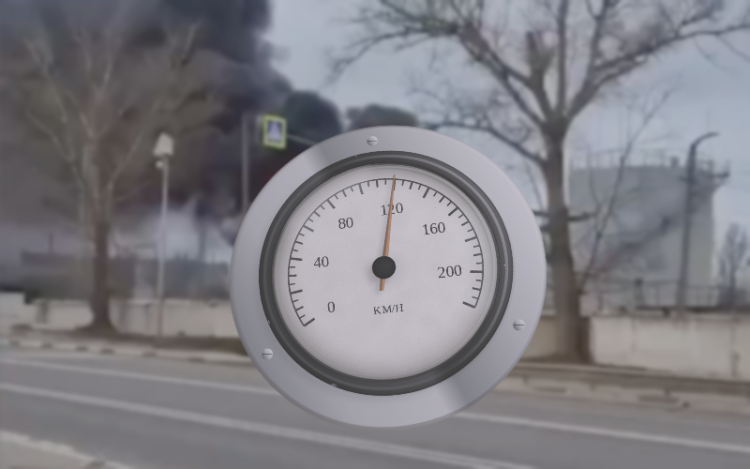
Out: value=120 unit=km/h
